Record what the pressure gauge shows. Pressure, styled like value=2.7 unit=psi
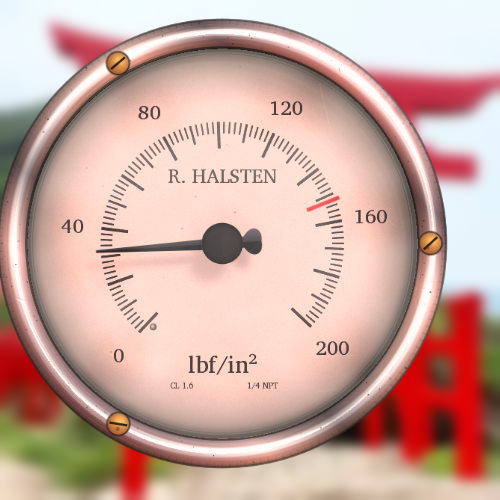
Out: value=32 unit=psi
